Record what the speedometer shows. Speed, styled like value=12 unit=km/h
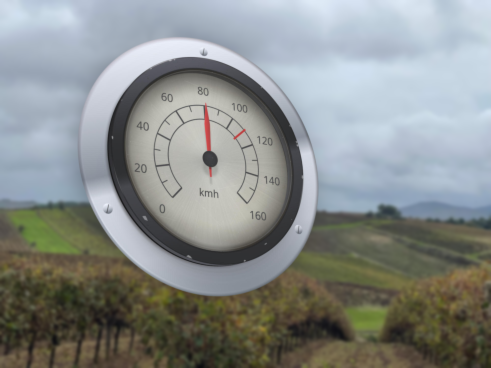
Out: value=80 unit=km/h
